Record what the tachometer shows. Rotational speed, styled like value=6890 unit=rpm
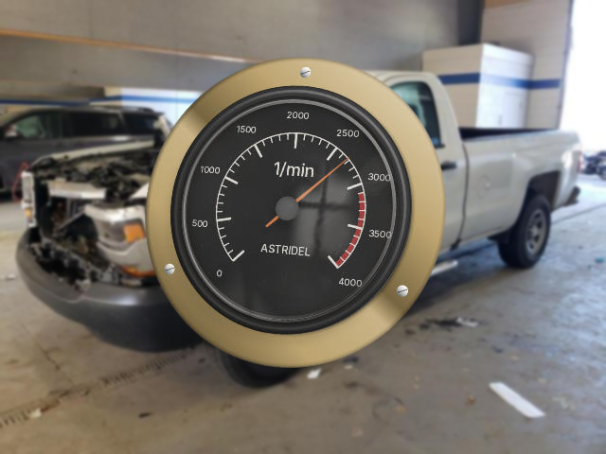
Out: value=2700 unit=rpm
